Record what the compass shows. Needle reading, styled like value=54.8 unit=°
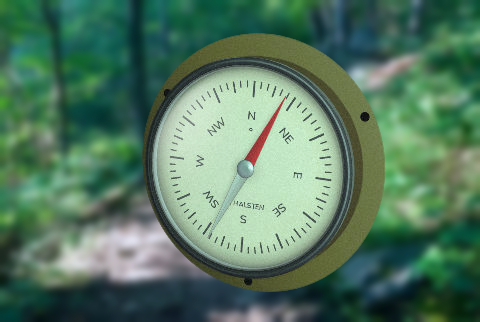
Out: value=25 unit=°
